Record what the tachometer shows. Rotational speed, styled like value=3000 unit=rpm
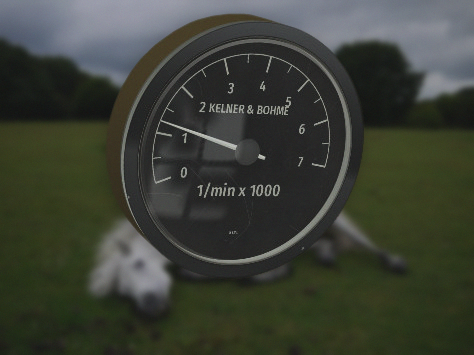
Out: value=1250 unit=rpm
